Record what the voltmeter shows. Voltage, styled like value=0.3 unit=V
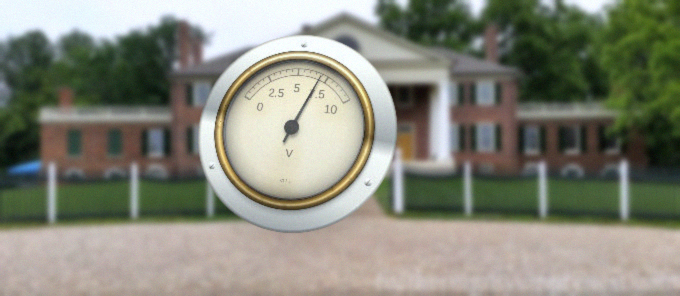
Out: value=7 unit=V
